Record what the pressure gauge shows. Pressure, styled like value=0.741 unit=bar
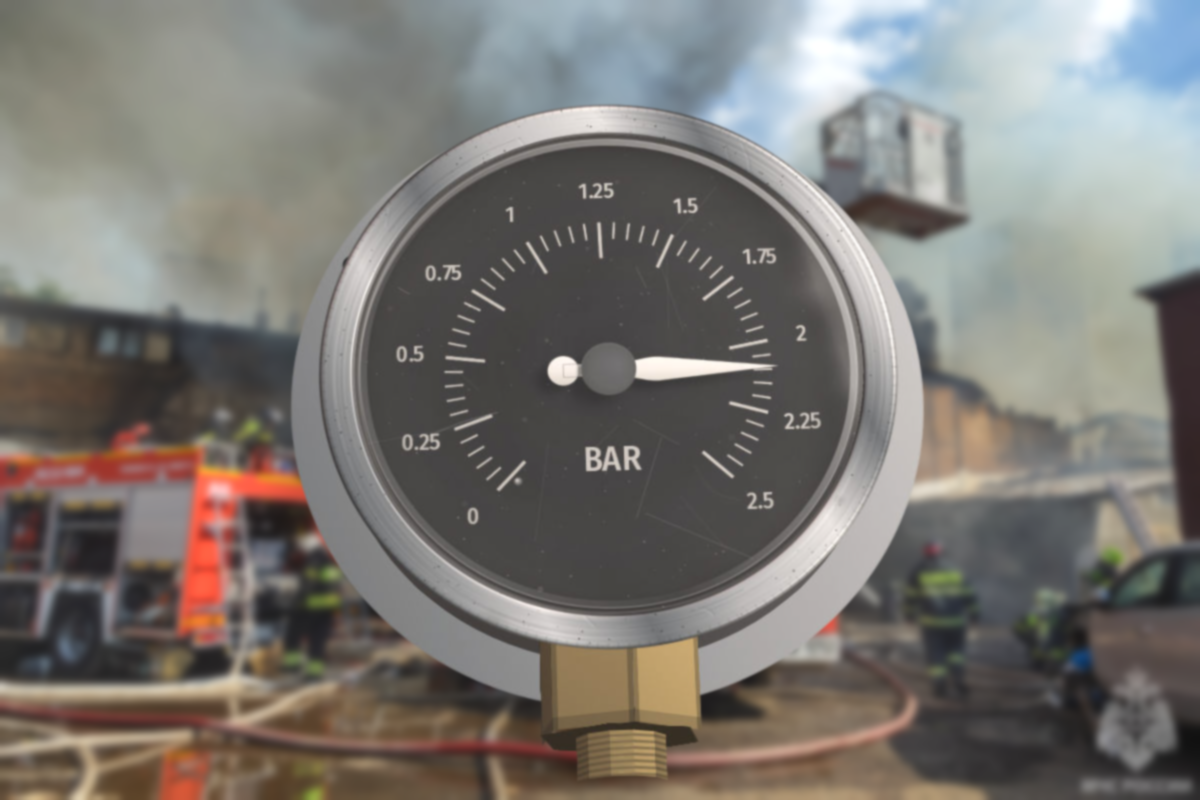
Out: value=2.1 unit=bar
